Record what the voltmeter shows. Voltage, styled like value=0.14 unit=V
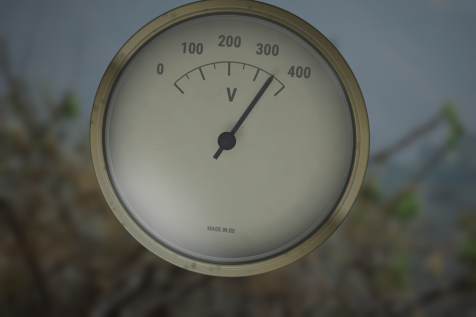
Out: value=350 unit=V
